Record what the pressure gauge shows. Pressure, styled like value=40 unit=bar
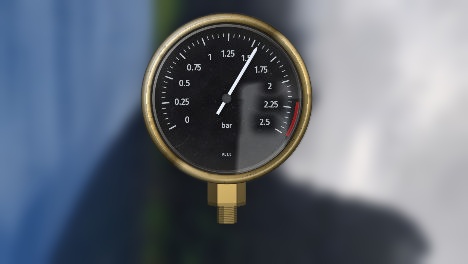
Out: value=1.55 unit=bar
